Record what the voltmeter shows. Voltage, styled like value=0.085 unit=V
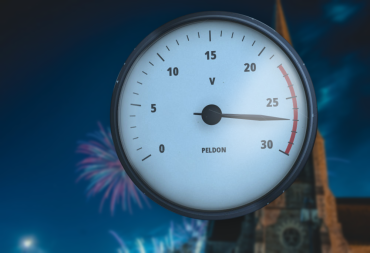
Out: value=27 unit=V
